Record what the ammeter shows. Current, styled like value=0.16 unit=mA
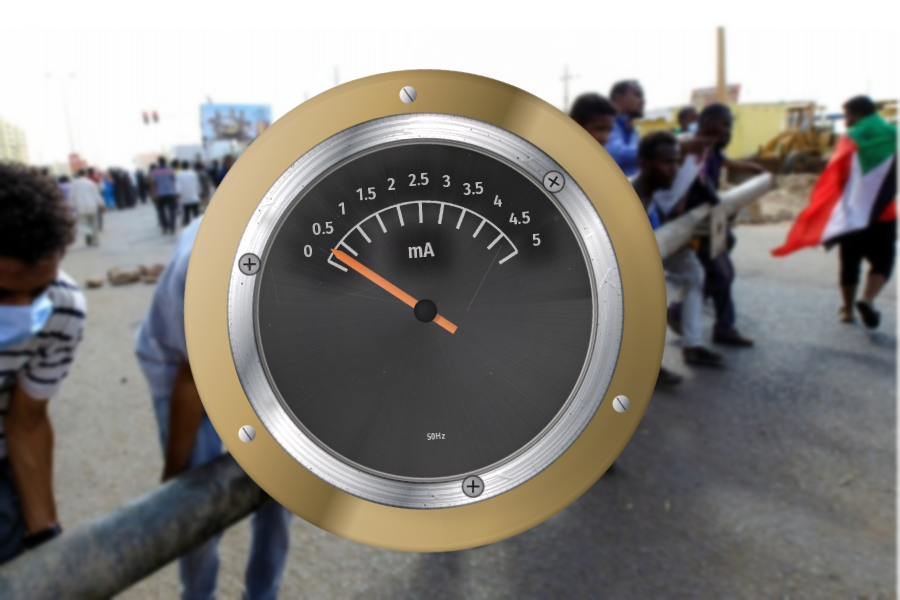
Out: value=0.25 unit=mA
